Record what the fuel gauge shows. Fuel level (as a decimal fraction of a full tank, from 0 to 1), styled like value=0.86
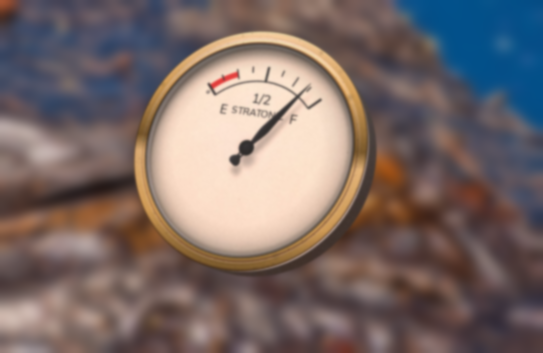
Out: value=0.875
